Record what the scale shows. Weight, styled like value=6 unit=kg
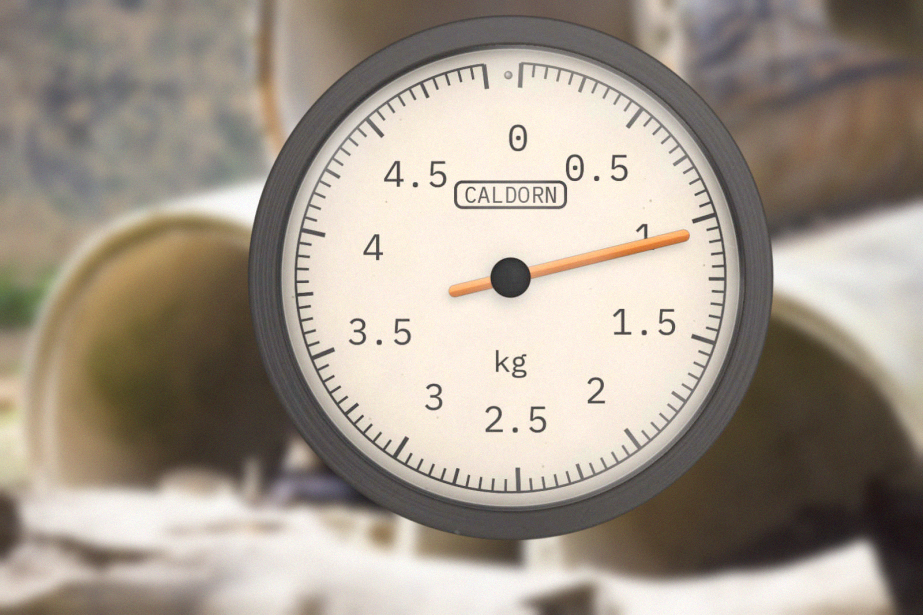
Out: value=1.05 unit=kg
